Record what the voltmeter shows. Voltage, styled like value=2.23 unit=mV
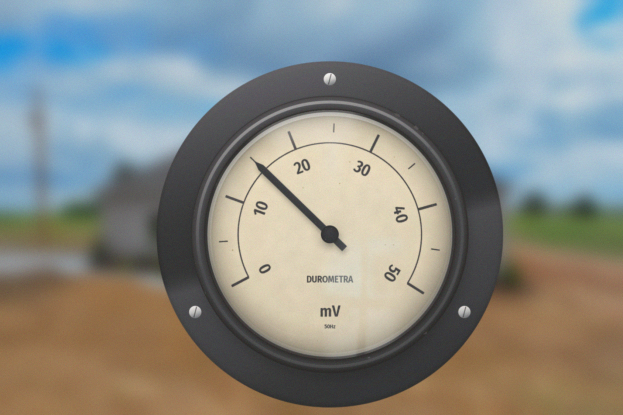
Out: value=15 unit=mV
